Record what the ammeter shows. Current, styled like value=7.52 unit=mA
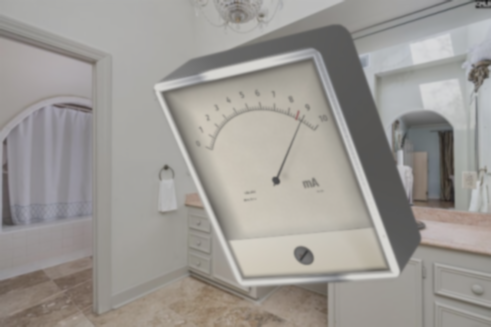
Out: value=9 unit=mA
